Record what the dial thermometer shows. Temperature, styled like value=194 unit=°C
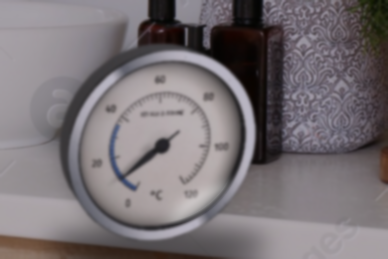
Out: value=10 unit=°C
